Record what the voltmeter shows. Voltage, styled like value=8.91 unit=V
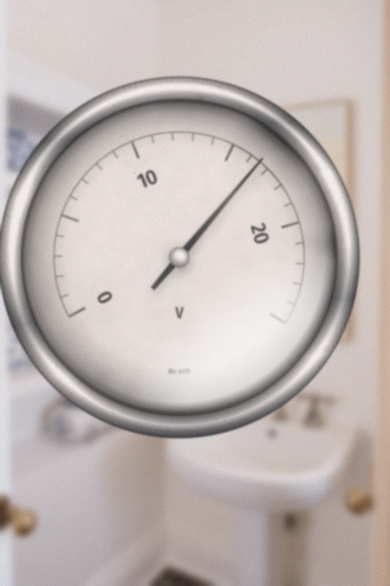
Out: value=16.5 unit=V
